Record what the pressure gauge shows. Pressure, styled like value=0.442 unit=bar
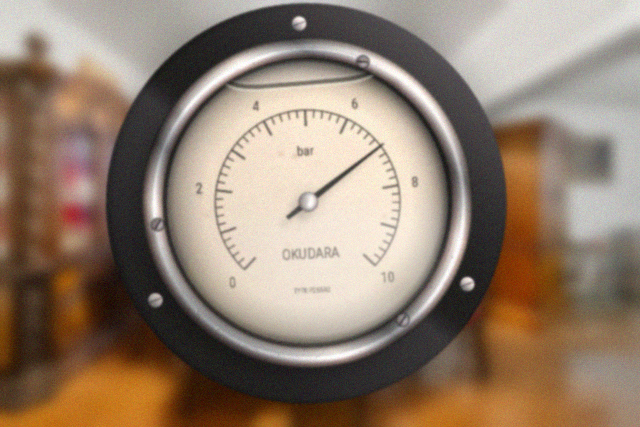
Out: value=7 unit=bar
